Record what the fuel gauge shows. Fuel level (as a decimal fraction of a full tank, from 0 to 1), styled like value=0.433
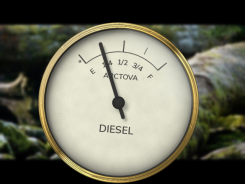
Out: value=0.25
